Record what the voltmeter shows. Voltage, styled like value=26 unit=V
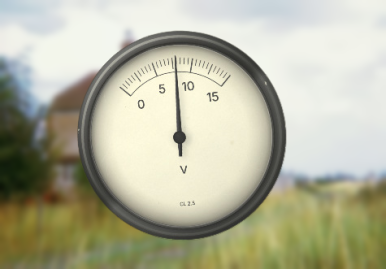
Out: value=8 unit=V
